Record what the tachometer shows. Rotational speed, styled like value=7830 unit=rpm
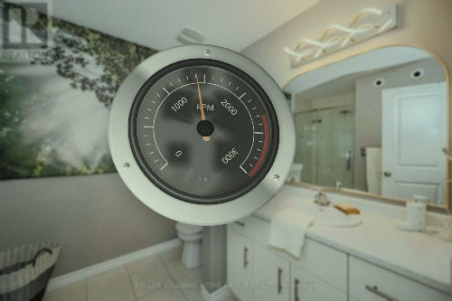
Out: value=1400 unit=rpm
